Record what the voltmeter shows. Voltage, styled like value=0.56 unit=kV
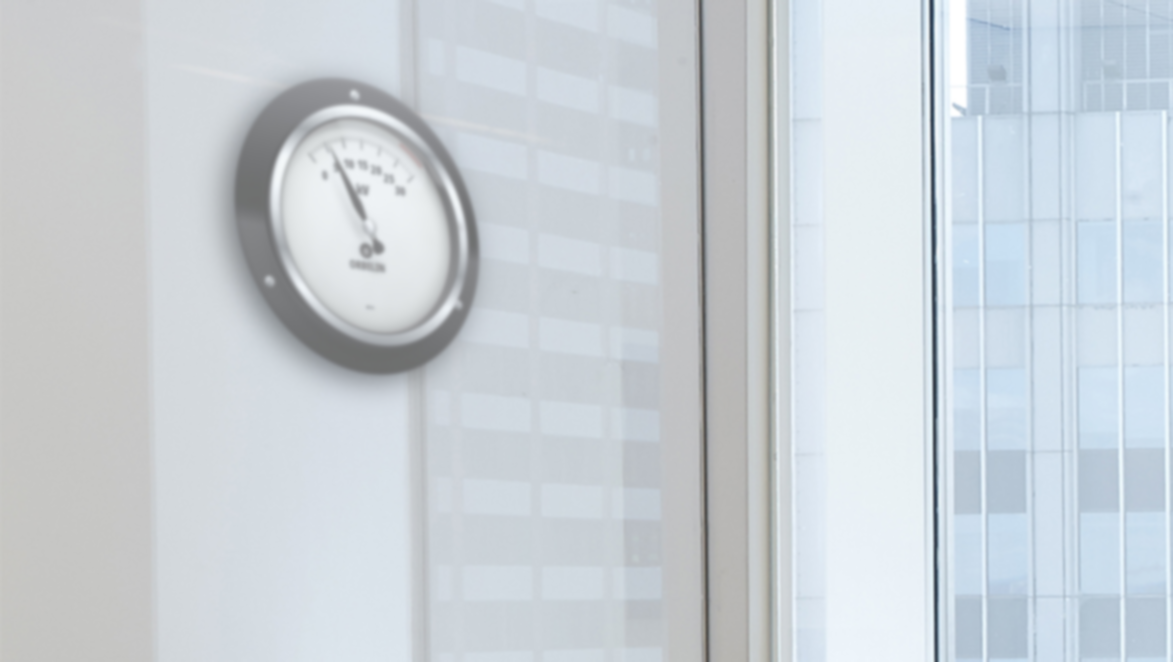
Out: value=5 unit=kV
